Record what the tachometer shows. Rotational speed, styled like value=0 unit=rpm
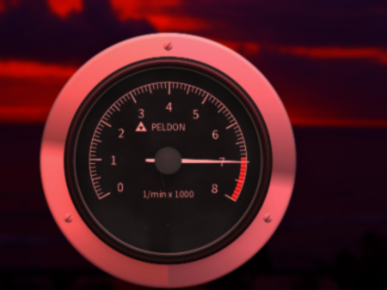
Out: value=7000 unit=rpm
